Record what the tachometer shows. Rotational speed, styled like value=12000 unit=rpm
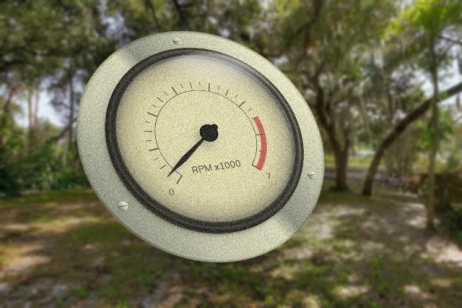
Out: value=250 unit=rpm
